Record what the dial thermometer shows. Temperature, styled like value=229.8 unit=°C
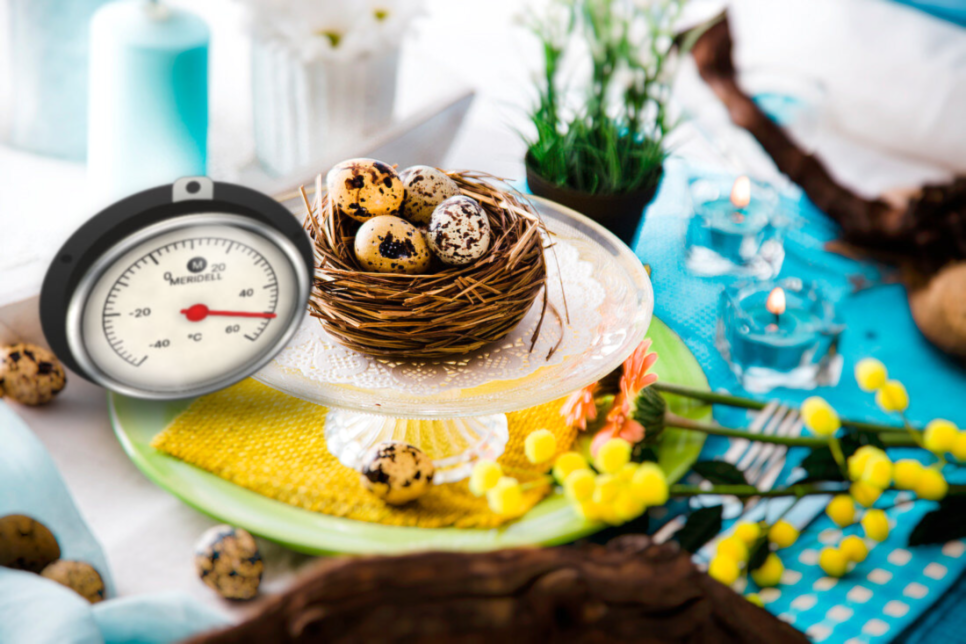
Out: value=50 unit=°C
